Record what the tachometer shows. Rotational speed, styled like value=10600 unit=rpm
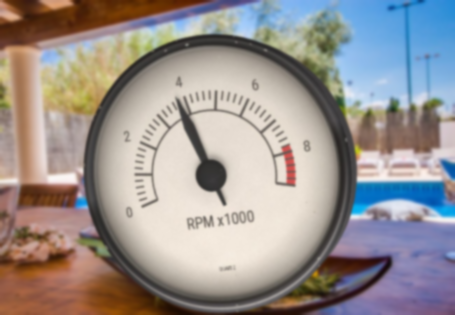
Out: value=3800 unit=rpm
